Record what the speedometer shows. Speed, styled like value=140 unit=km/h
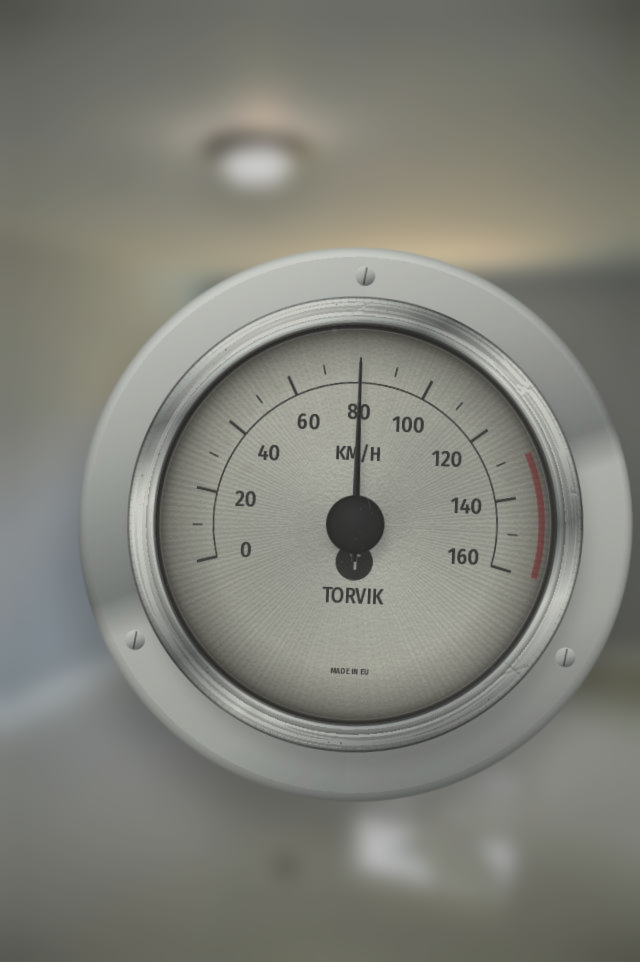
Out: value=80 unit=km/h
